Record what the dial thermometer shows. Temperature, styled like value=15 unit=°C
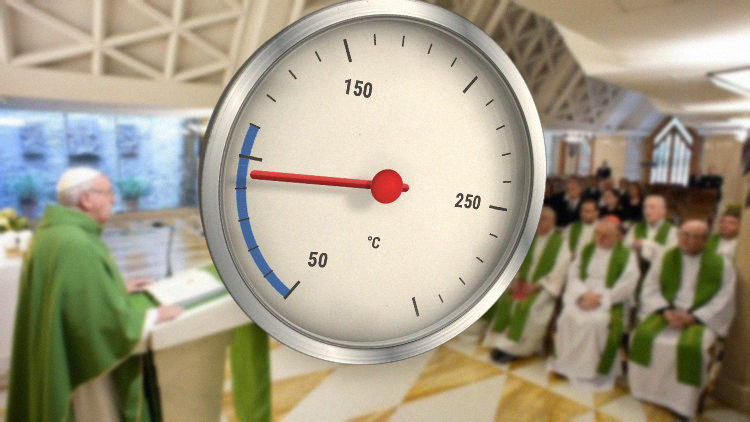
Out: value=95 unit=°C
